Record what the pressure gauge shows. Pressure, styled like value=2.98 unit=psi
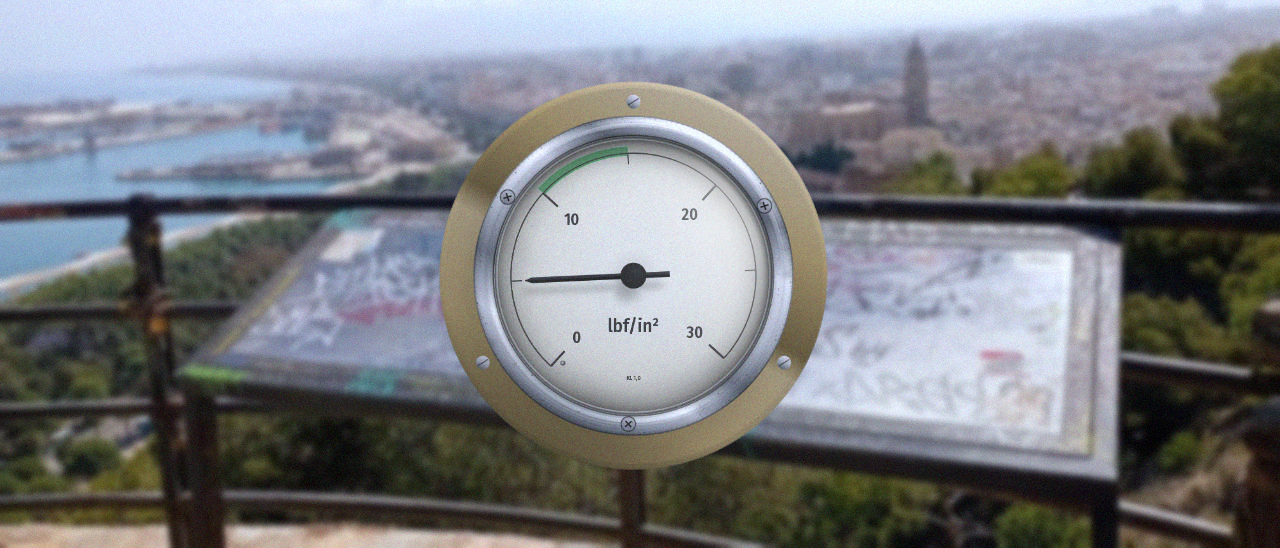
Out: value=5 unit=psi
